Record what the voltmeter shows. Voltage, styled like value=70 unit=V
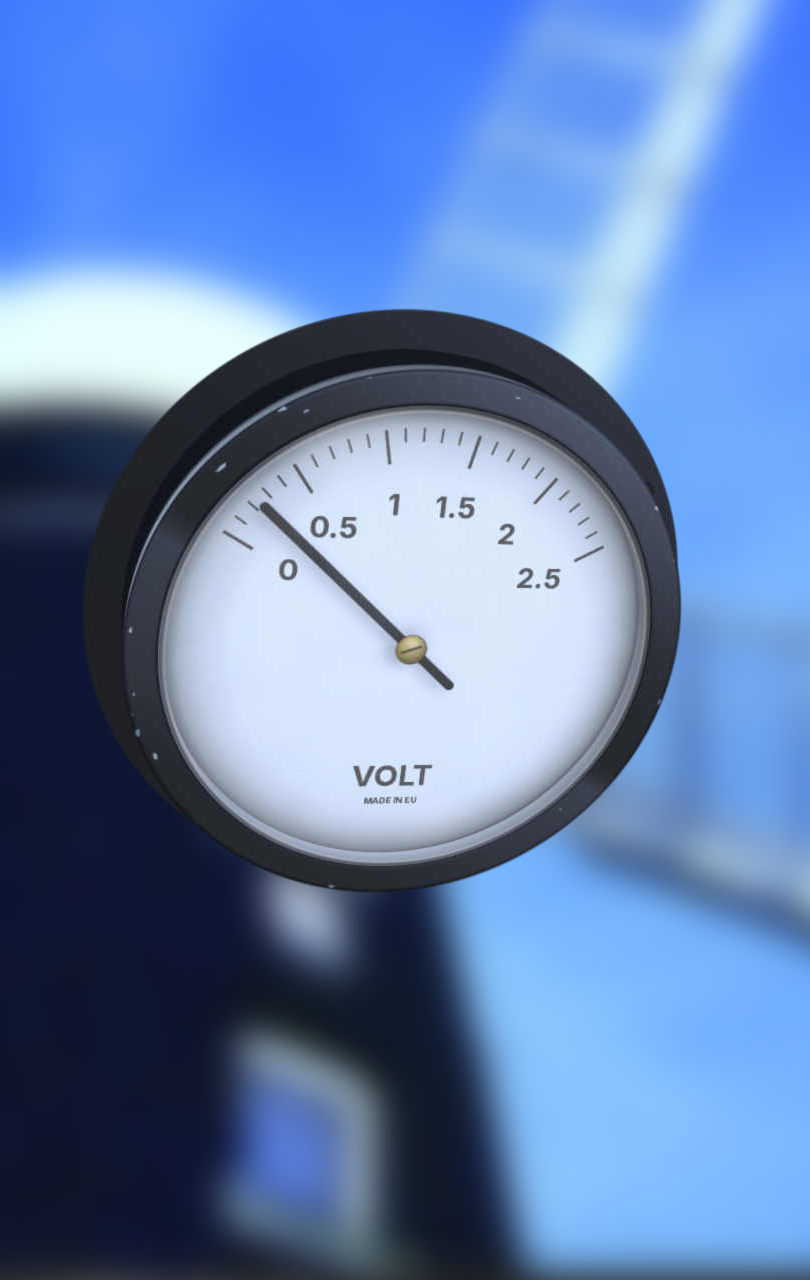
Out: value=0.25 unit=V
